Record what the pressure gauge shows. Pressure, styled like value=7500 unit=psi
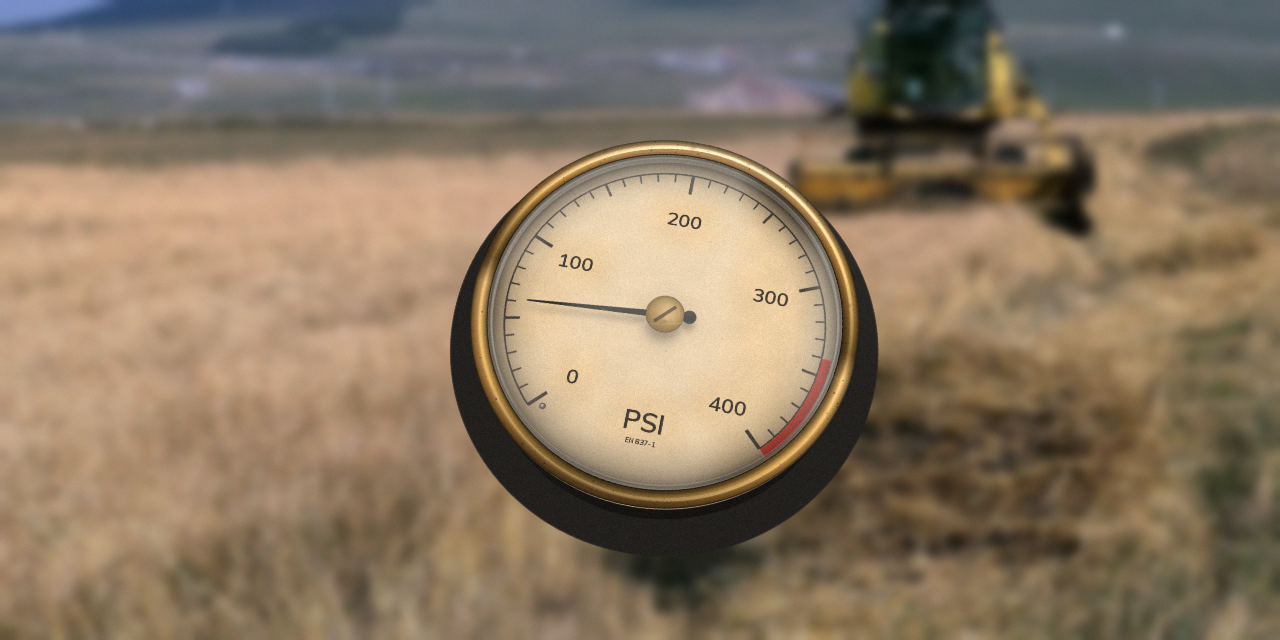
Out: value=60 unit=psi
